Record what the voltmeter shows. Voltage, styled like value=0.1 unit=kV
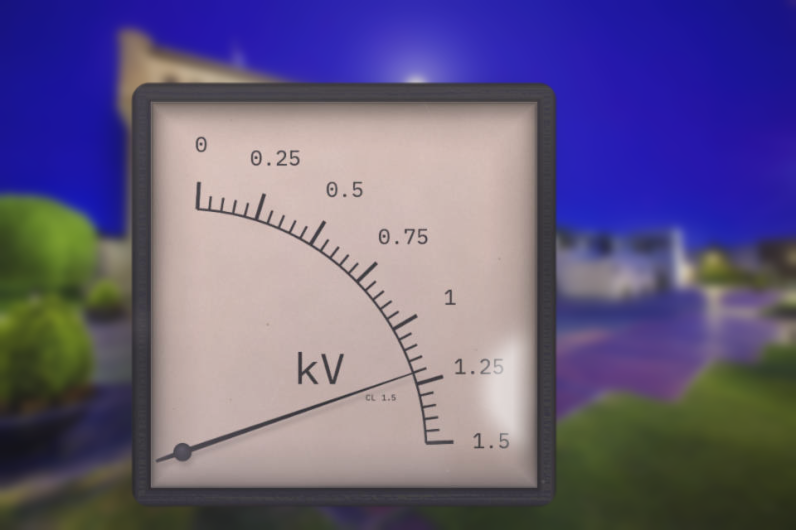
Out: value=1.2 unit=kV
